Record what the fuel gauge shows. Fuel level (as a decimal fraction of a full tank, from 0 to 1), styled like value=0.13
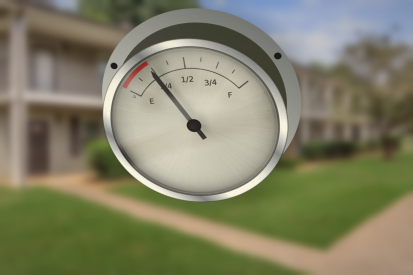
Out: value=0.25
